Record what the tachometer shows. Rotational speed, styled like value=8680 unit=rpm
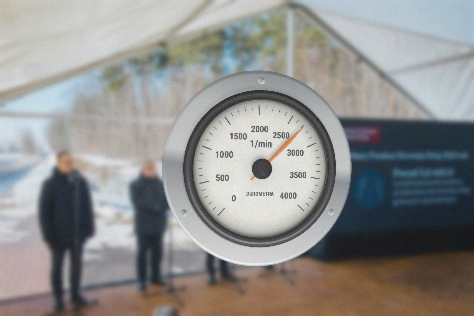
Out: value=2700 unit=rpm
